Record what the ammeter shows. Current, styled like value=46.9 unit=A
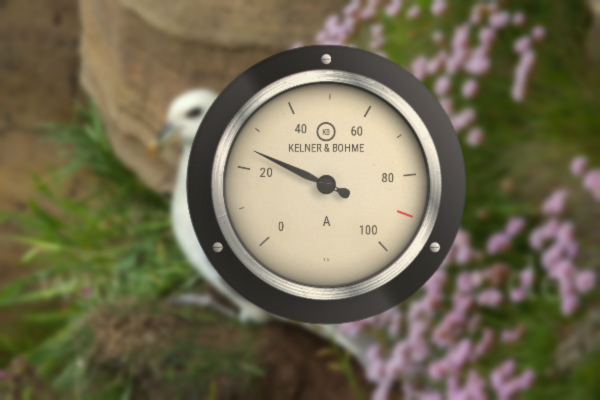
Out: value=25 unit=A
